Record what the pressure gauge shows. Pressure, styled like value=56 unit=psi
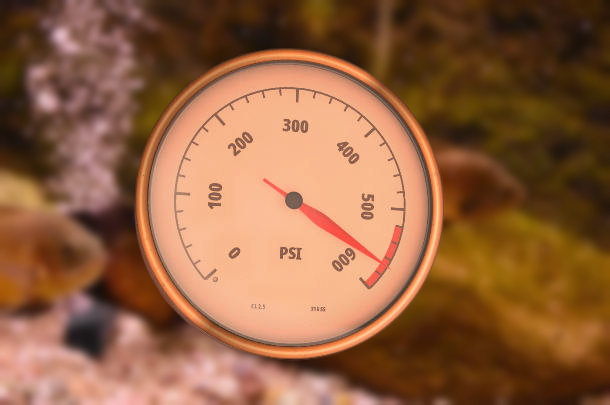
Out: value=570 unit=psi
